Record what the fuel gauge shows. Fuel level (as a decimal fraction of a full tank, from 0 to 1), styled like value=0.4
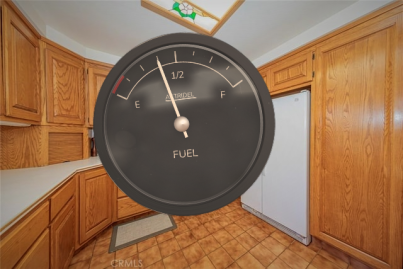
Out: value=0.375
